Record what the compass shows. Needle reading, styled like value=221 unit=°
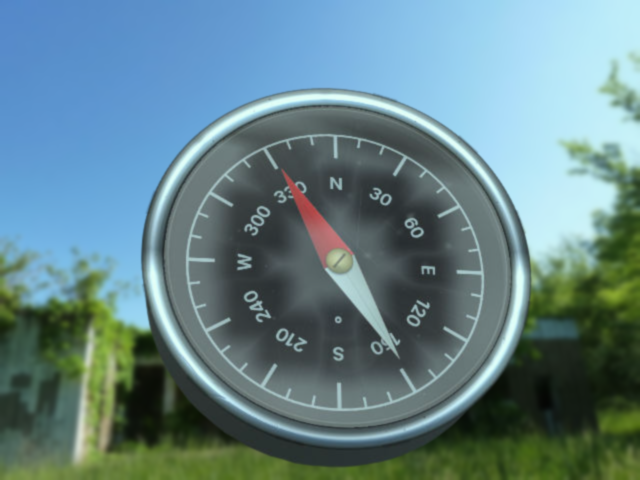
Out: value=330 unit=°
